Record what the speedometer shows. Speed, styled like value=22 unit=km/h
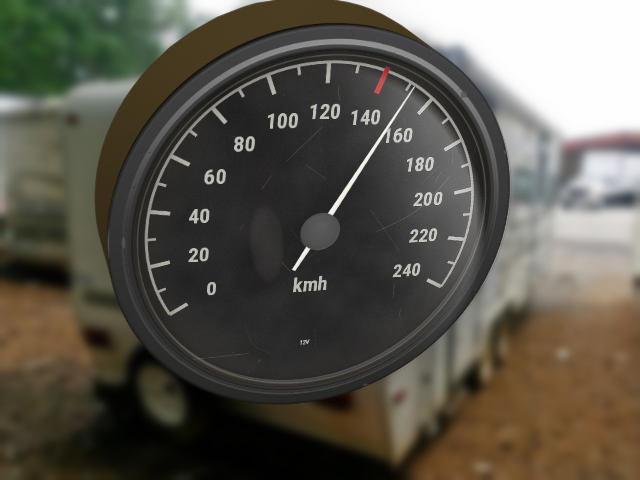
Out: value=150 unit=km/h
